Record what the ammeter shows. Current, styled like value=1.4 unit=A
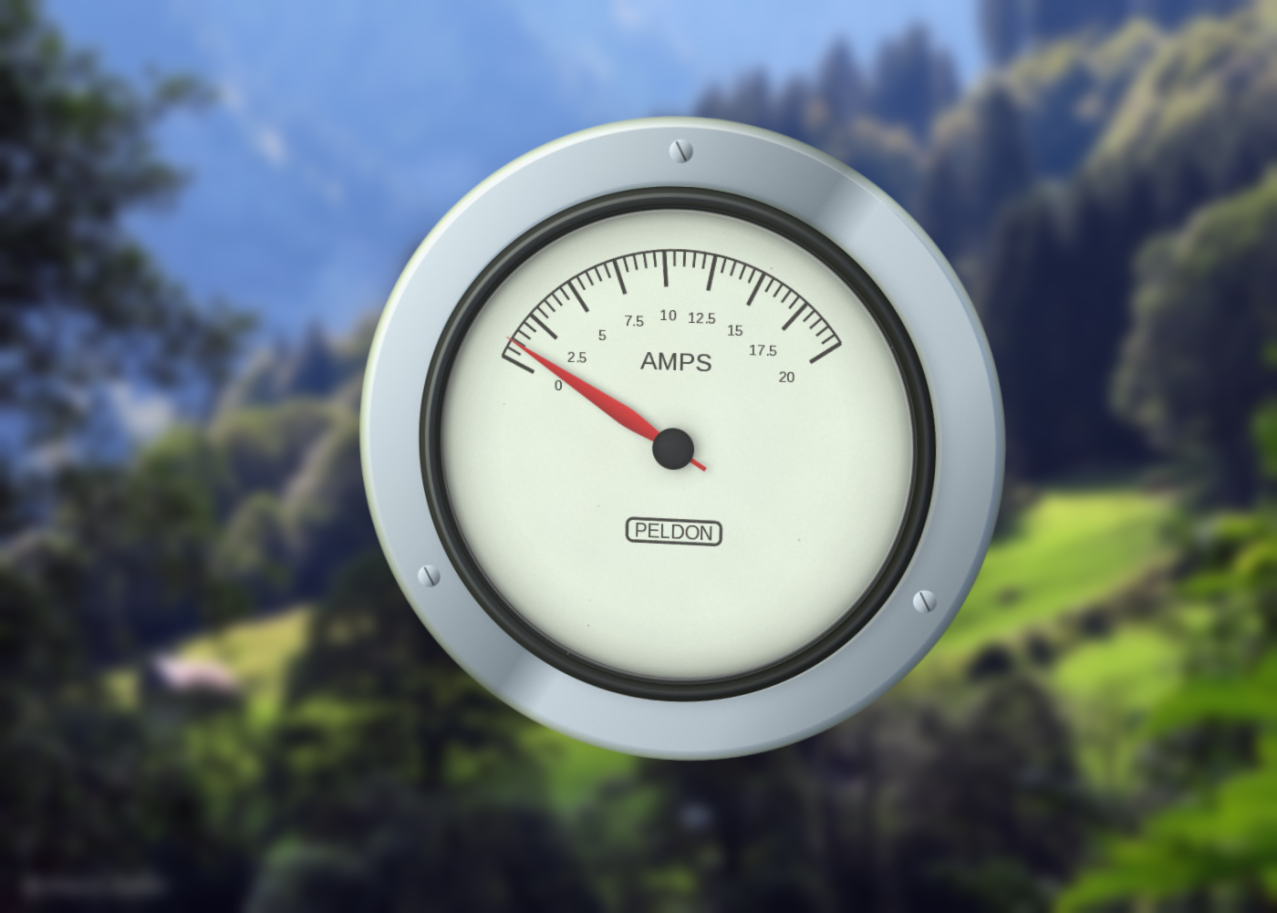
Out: value=1 unit=A
